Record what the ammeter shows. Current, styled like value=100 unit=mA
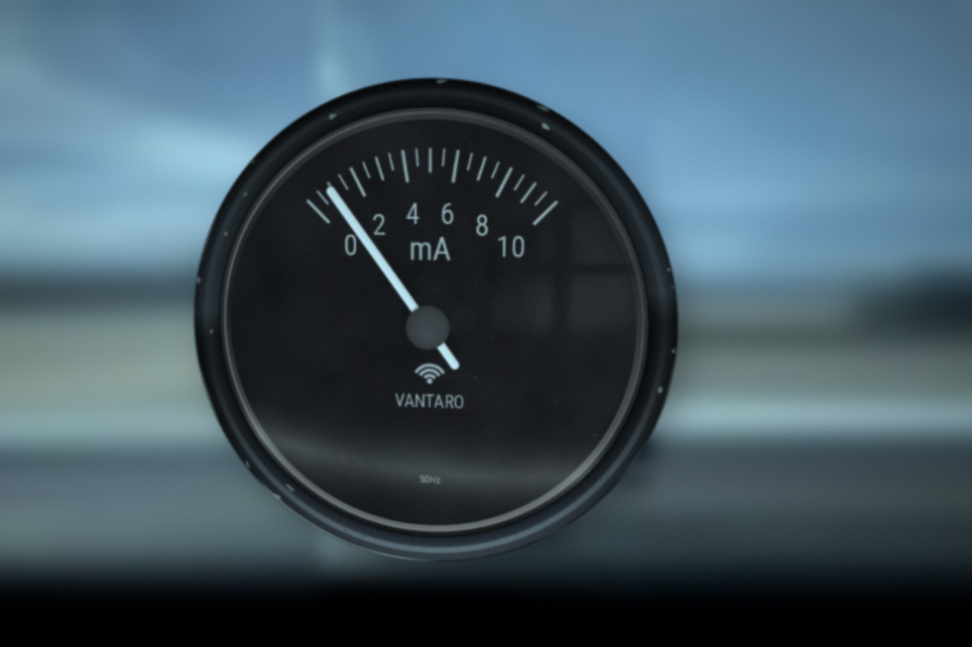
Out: value=1 unit=mA
